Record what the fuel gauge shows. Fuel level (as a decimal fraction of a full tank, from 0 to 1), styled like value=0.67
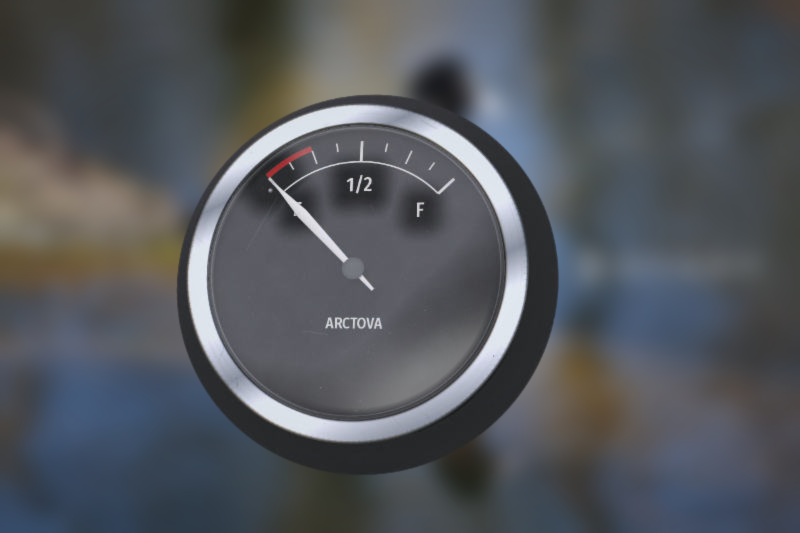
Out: value=0
